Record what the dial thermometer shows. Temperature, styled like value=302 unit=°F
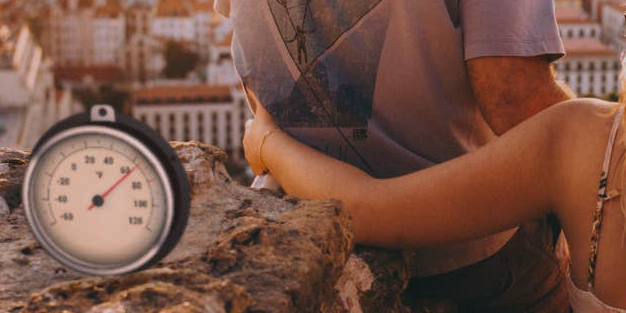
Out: value=65 unit=°F
